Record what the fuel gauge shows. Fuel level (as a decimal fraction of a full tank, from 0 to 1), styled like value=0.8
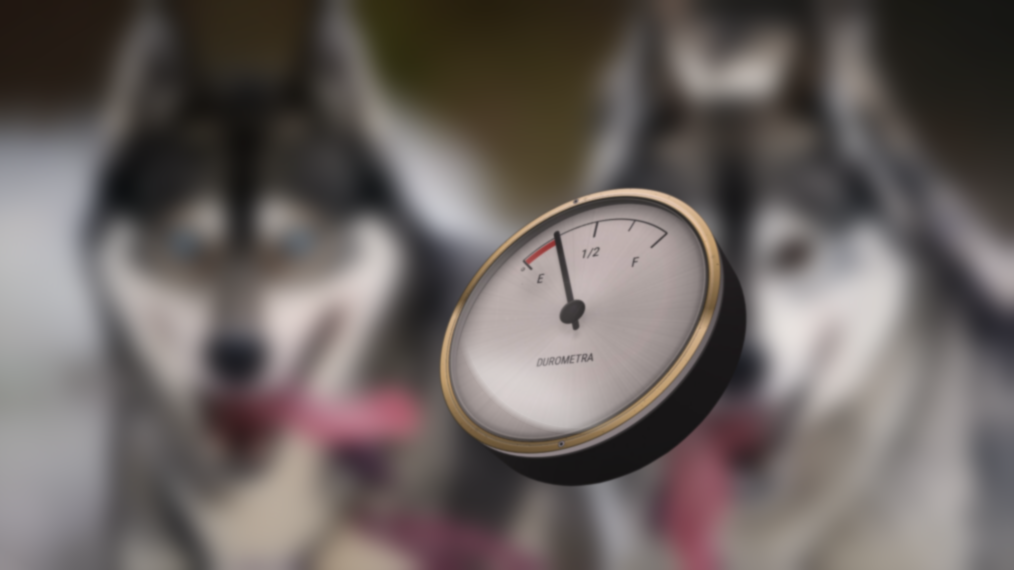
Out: value=0.25
